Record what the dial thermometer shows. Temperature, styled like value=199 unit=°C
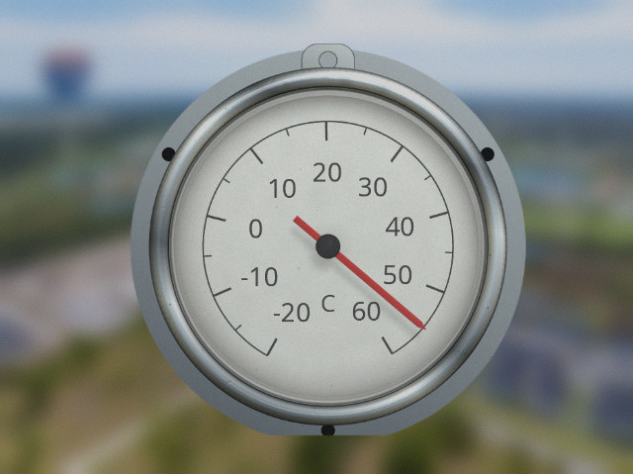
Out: value=55 unit=°C
